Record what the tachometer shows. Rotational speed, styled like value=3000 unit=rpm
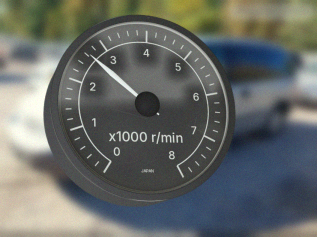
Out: value=2600 unit=rpm
